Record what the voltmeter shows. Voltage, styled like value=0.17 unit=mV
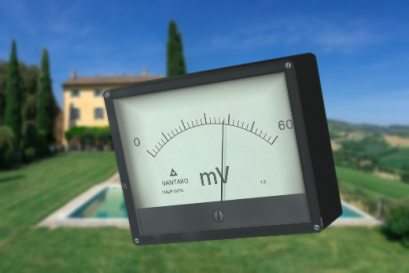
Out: value=38 unit=mV
